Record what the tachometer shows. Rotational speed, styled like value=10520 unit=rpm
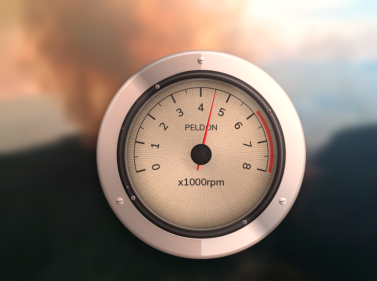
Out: value=4500 unit=rpm
